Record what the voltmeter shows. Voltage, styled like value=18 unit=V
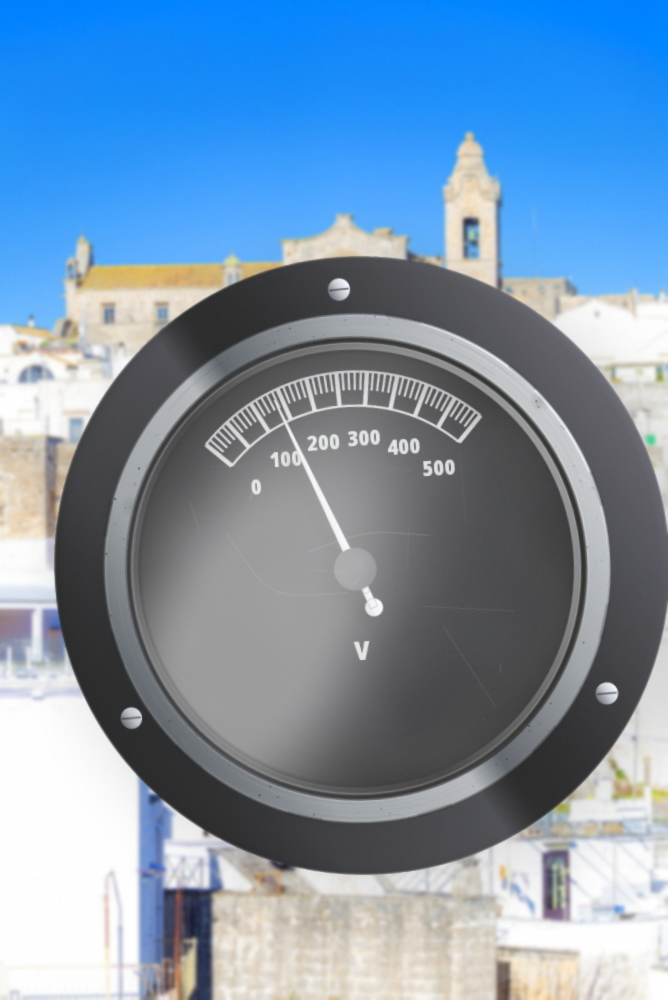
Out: value=140 unit=V
